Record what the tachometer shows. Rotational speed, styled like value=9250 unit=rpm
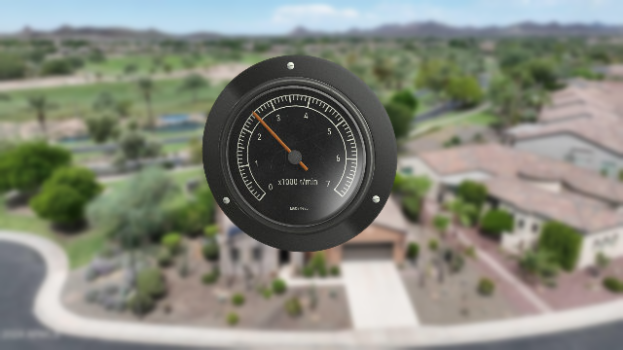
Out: value=2500 unit=rpm
